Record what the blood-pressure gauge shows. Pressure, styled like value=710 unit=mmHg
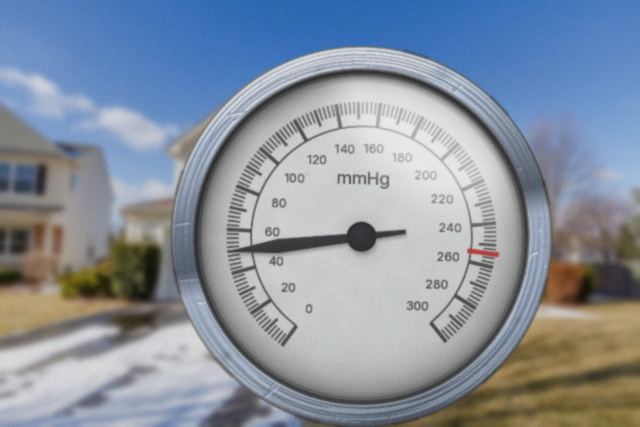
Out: value=50 unit=mmHg
